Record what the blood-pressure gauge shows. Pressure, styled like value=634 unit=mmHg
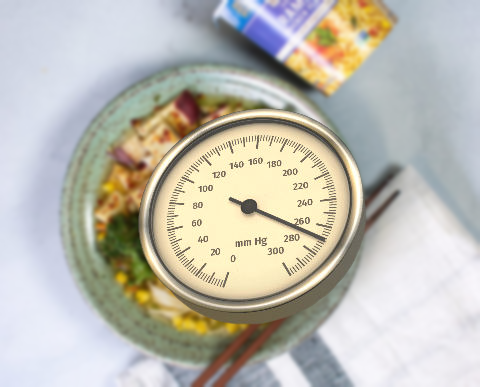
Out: value=270 unit=mmHg
